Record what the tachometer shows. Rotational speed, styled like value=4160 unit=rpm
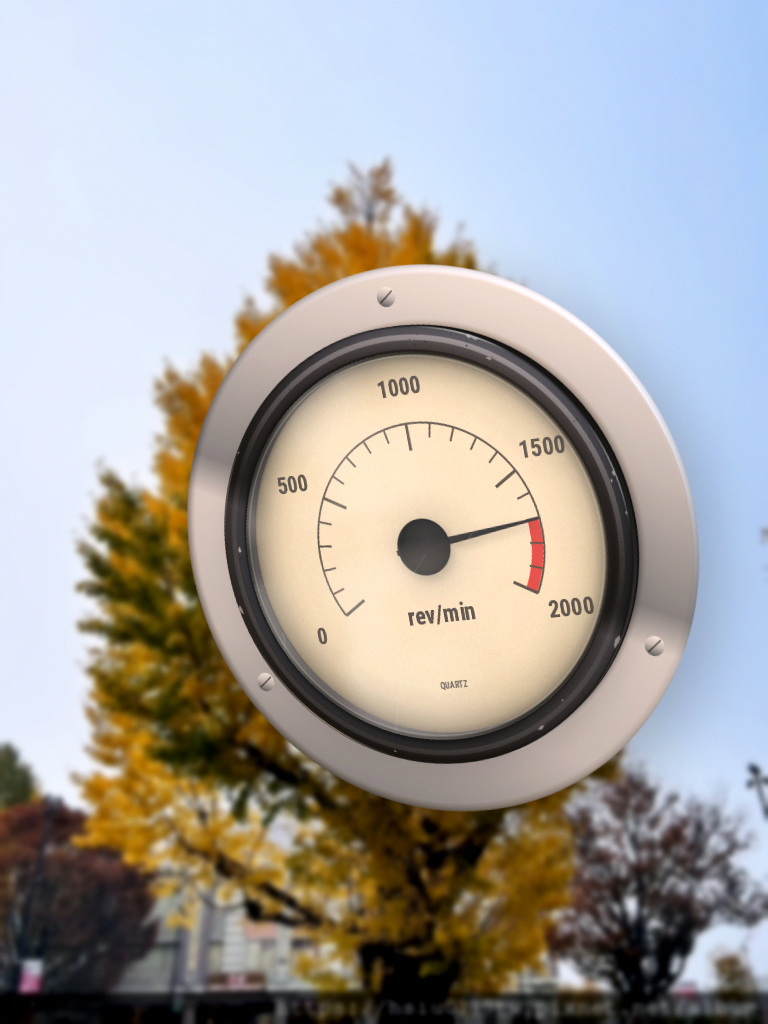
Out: value=1700 unit=rpm
